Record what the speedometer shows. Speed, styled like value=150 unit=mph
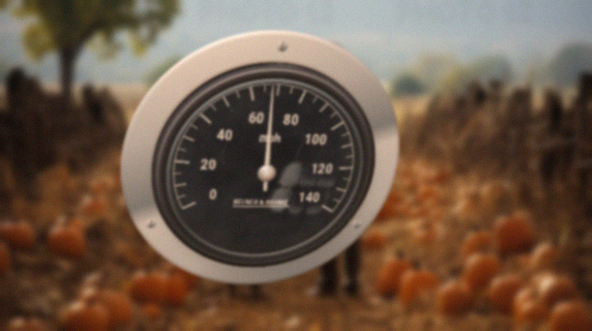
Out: value=67.5 unit=mph
